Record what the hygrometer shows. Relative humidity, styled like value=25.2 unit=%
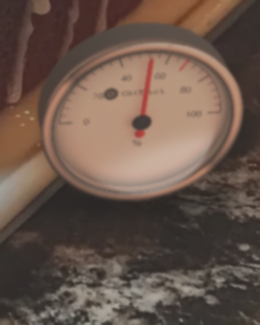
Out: value=52 unit=%
